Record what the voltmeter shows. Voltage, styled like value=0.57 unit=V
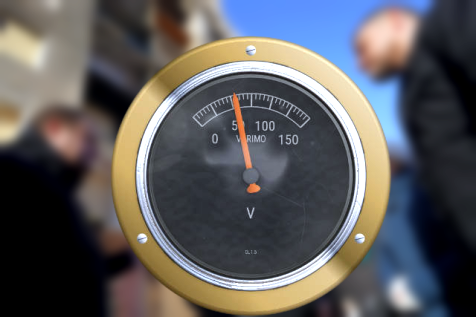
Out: value=55 unit=V
